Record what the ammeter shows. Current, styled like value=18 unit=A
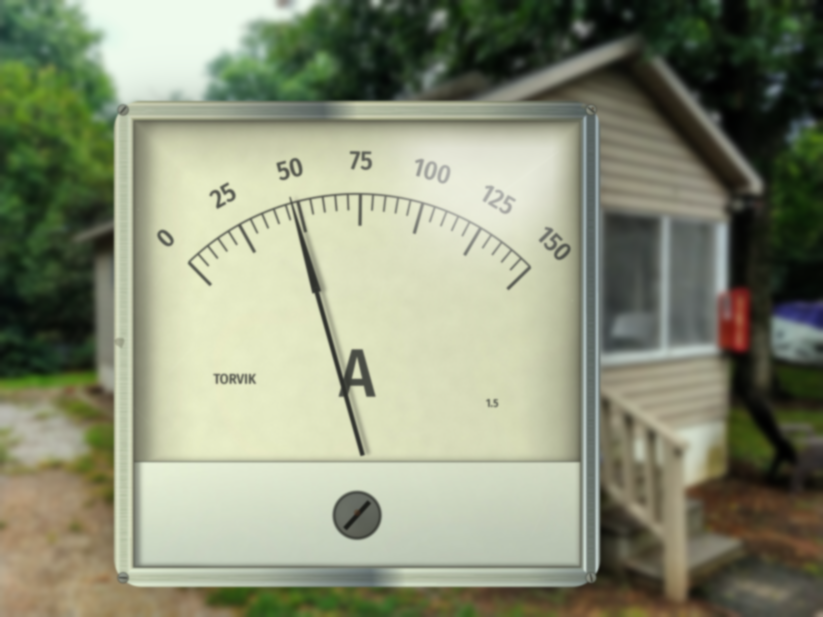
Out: value=47.5 unit=A
